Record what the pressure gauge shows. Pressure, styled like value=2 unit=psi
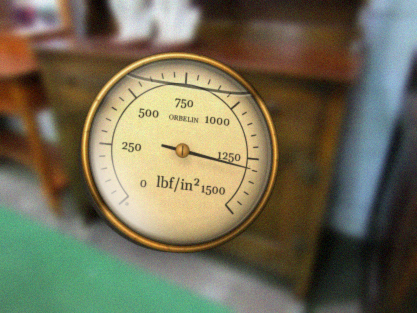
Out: value=1300 unit=psi
